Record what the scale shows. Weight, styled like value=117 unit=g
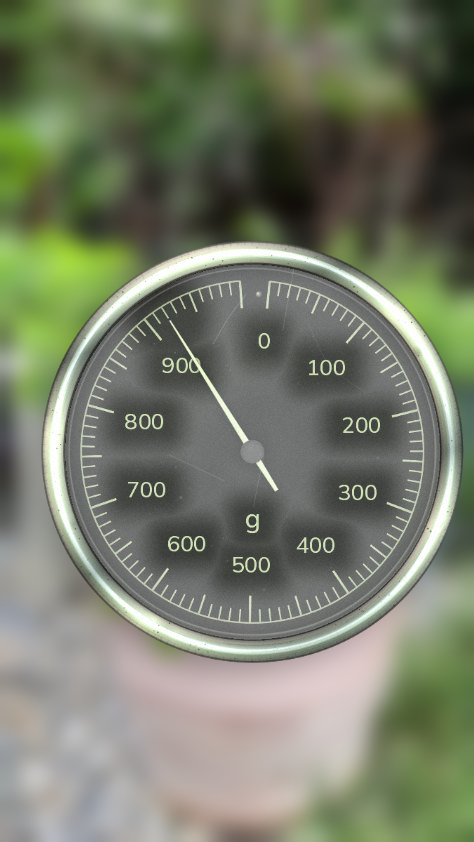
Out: value=920 unit=g
